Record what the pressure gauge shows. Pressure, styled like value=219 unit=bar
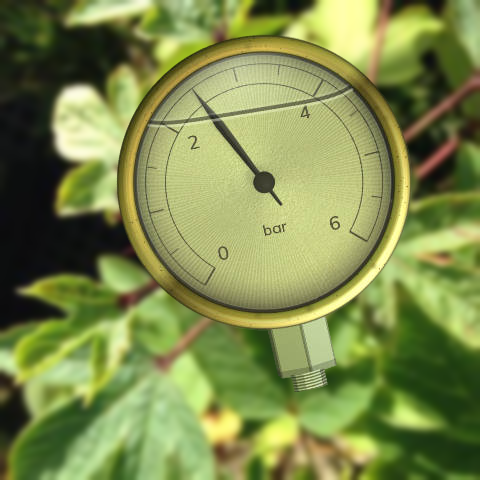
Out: value=2.5 unit=bar
